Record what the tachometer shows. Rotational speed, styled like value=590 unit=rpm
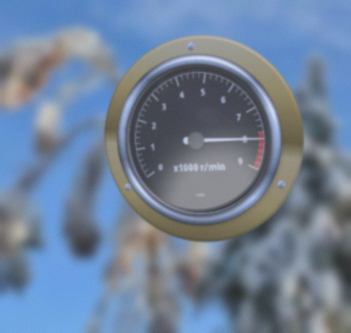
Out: value=8000 unit=rpm
